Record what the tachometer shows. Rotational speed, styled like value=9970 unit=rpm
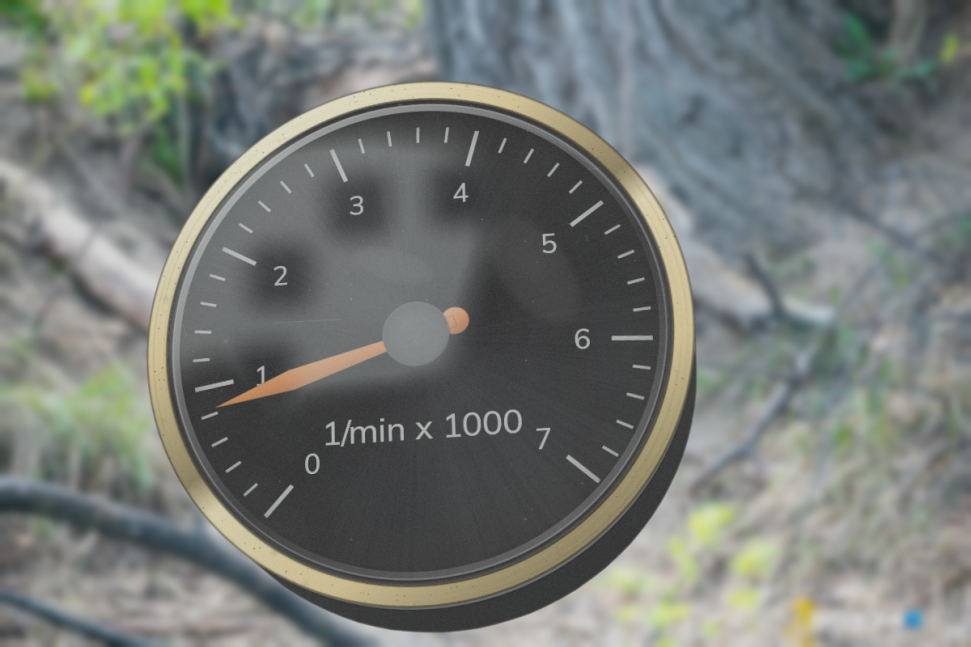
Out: value=800 unit=rpm
